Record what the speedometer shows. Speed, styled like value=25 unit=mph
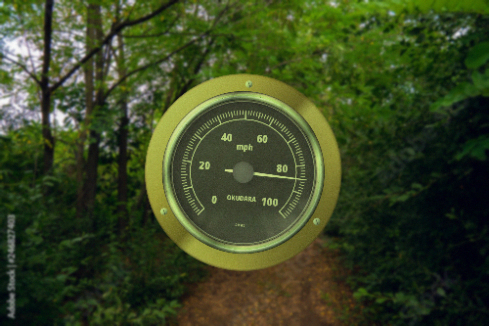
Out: value=85 unit=mph
